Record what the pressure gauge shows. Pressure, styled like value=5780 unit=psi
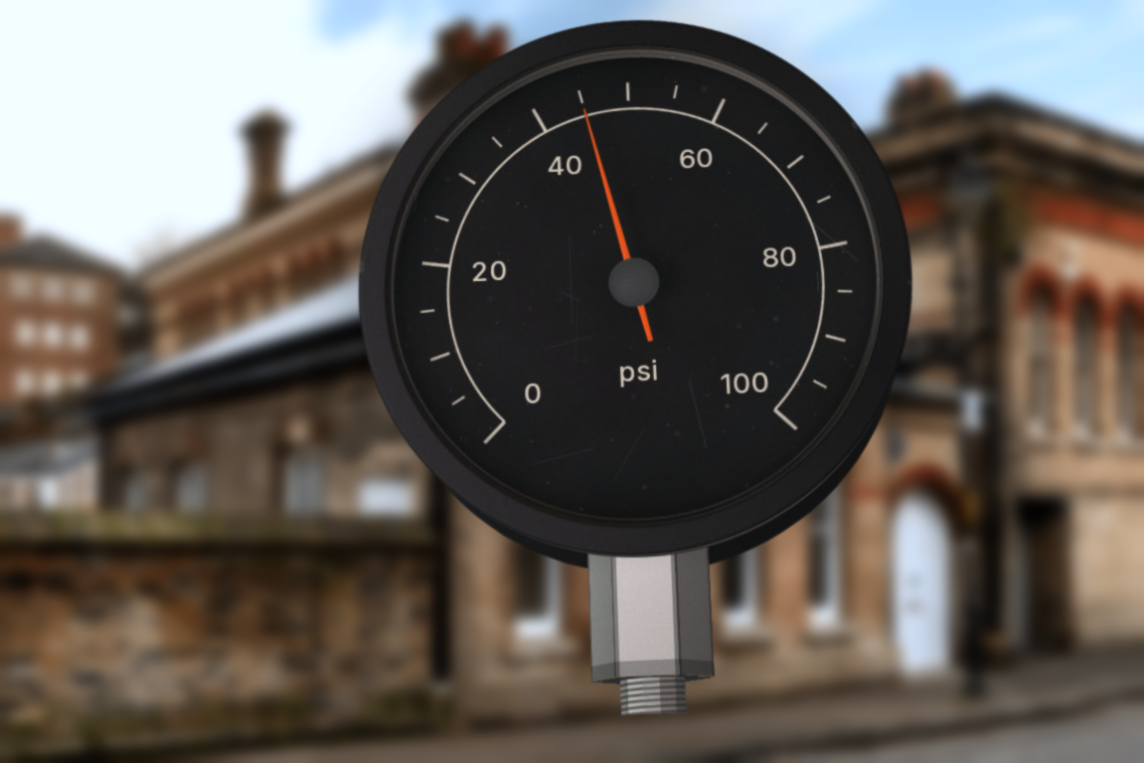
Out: value=45 unit=psi
